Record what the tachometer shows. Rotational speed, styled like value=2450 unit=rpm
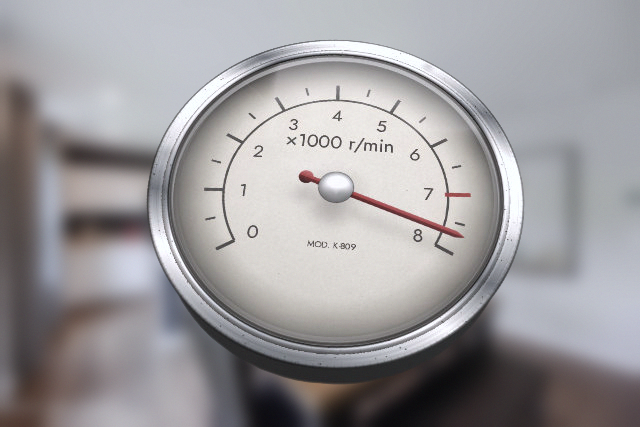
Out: value=7750 unit=rpm
